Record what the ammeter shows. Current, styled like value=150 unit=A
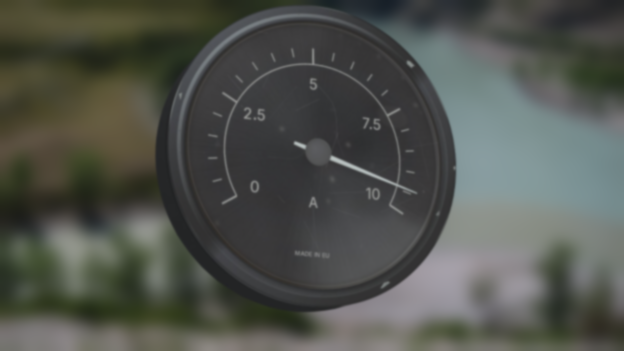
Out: value=9.5 unit=A
